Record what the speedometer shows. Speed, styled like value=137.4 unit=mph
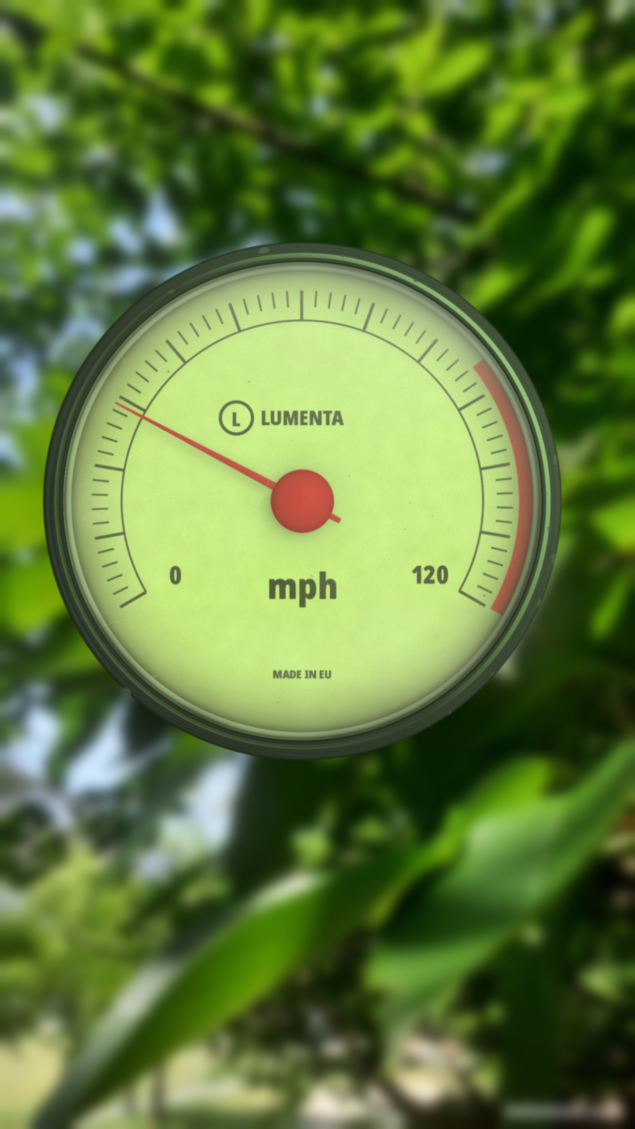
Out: value=29 unit=mph
